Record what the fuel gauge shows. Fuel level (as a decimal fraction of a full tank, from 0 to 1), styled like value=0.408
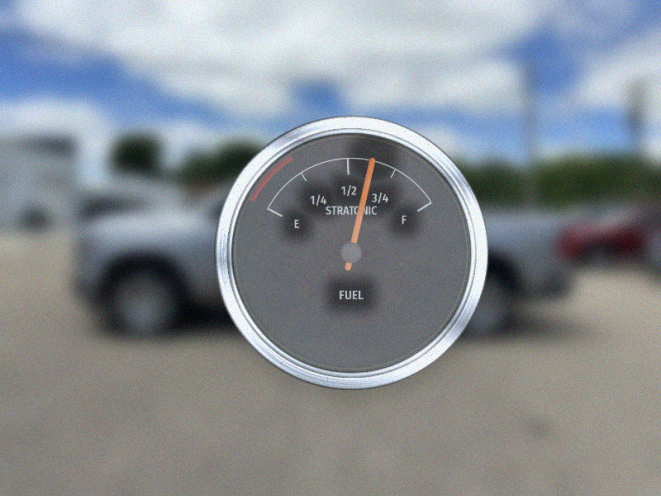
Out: value=0.625
